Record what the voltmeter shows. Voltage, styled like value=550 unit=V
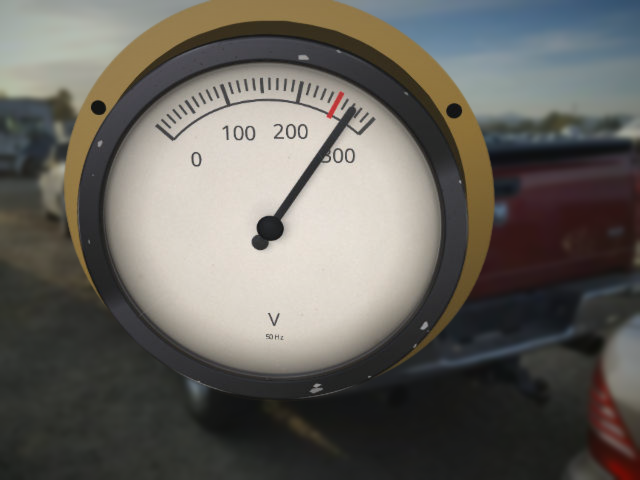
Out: value=270 unit=V
